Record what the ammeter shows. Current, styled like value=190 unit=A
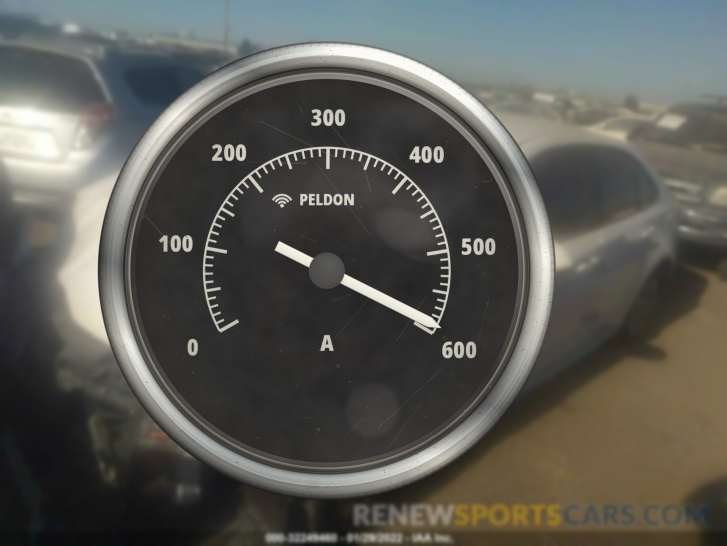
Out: value=590 unit=A
